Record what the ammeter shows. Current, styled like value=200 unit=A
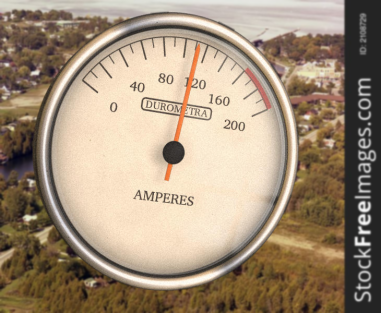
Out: value=110 unit=A
